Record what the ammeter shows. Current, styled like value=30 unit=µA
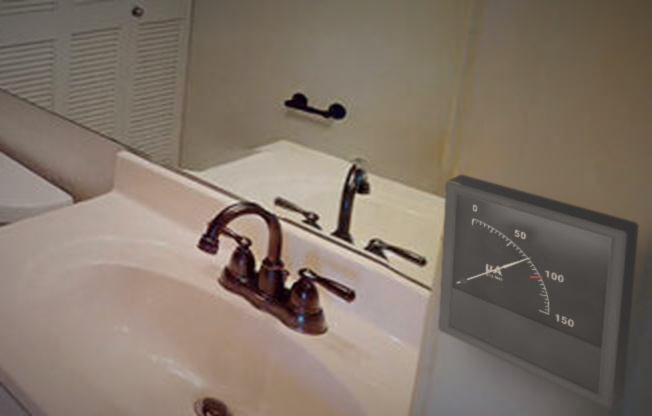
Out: value=75 unit=µA
